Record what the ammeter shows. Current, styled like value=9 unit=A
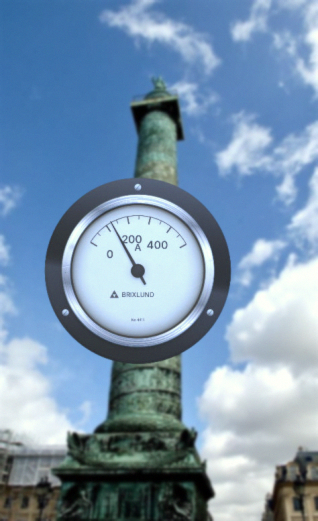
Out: value=125 unit=A
